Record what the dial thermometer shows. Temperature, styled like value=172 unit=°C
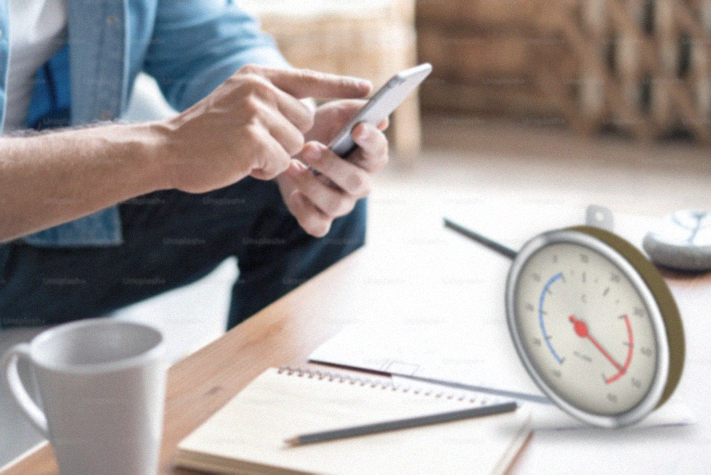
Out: value=50 unit=°C
